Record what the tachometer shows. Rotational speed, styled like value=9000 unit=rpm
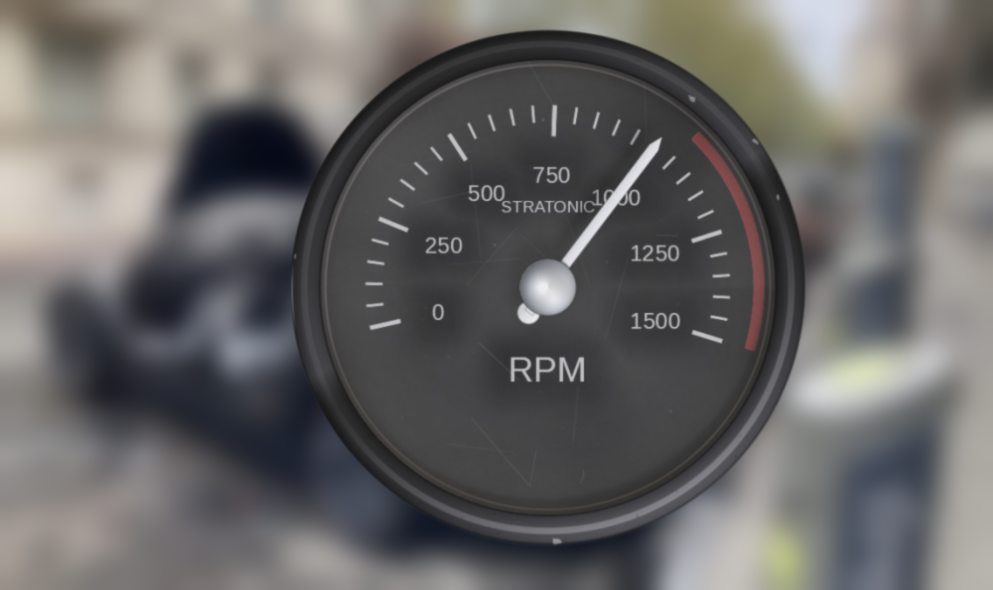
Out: value=1000 unit=rpm
